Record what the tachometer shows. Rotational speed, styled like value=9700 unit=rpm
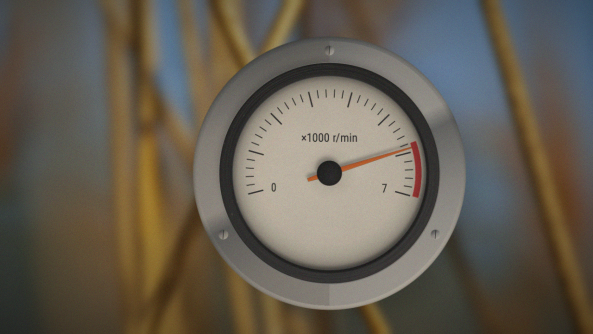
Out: value=5900 unit=rpm
